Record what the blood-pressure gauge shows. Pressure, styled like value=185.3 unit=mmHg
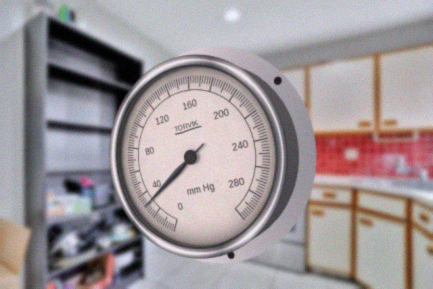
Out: value=30 unit=mmHg
